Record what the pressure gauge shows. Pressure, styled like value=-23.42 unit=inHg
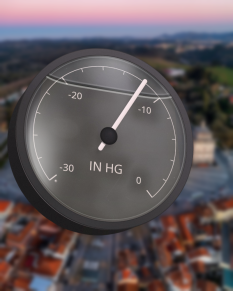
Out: value=-12 unit=inHg
